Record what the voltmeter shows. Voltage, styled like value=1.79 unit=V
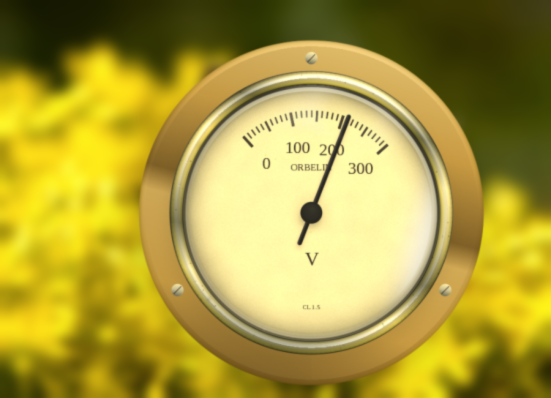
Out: value=210 unit=V
